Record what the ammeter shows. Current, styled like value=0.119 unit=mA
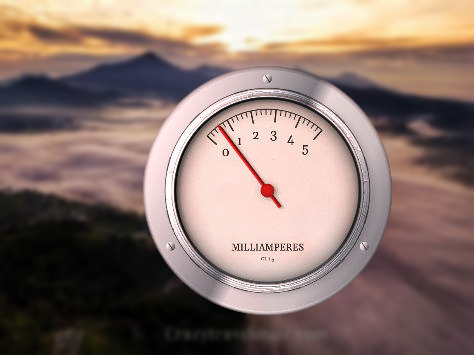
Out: value=0.6 unit=mA
